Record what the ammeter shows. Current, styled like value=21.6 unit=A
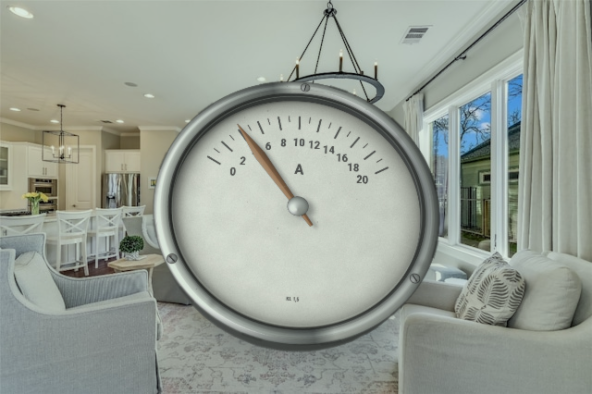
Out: value=4 unit=A
